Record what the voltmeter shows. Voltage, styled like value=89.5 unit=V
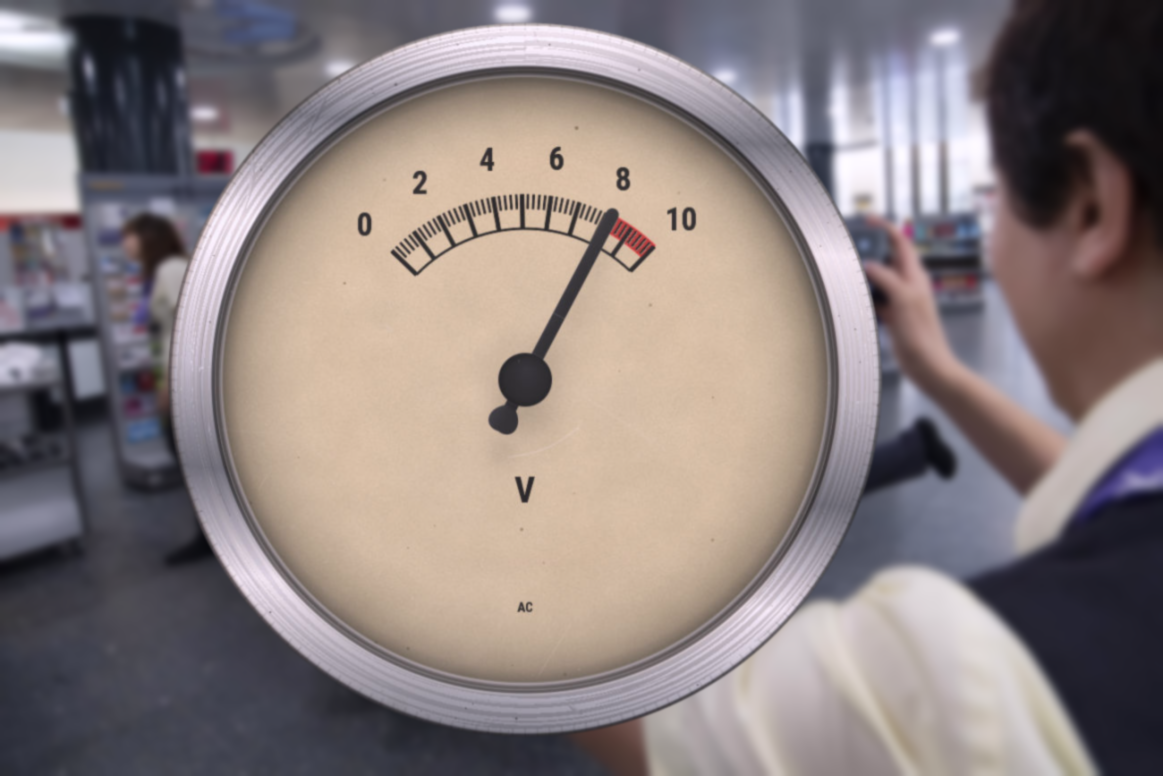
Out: value=8.2 unit=V
